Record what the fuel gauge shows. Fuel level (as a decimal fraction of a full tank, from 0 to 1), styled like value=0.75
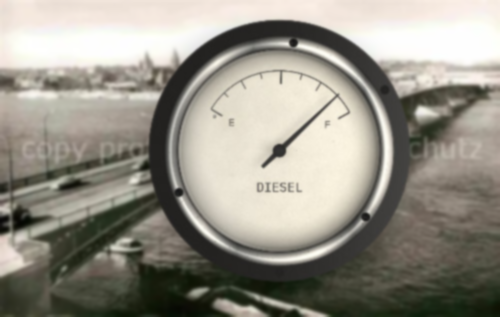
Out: value=0.875
